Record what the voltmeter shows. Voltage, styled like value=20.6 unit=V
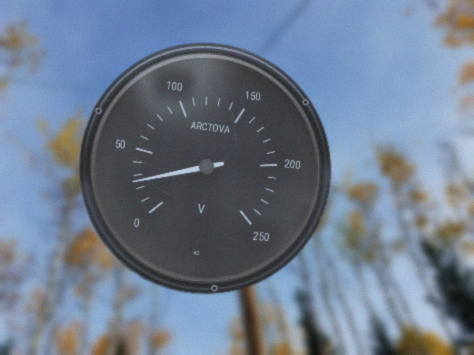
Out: value=25 unit=V
